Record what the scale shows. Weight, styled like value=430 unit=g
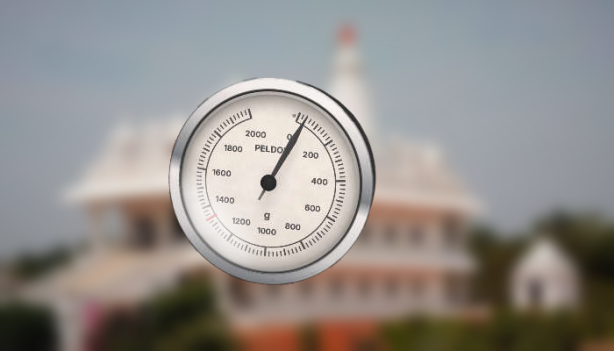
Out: value=40 unit=g
